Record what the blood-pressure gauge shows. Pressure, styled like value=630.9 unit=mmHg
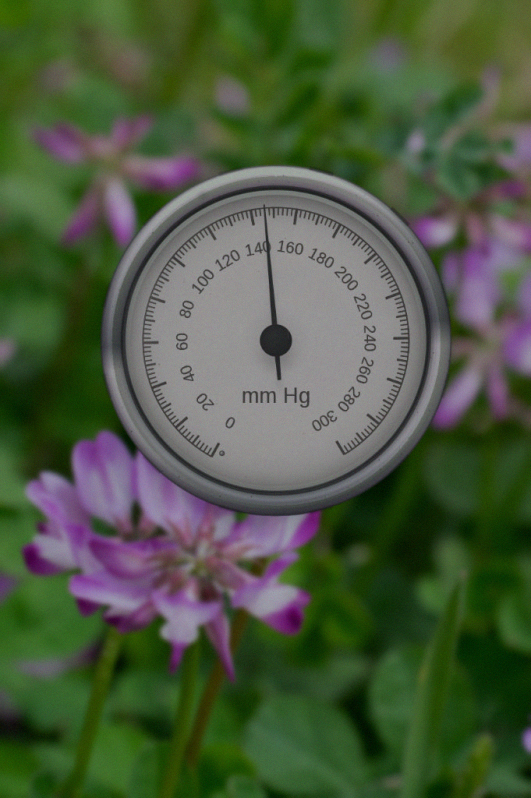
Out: value=146 unit=mmHg
